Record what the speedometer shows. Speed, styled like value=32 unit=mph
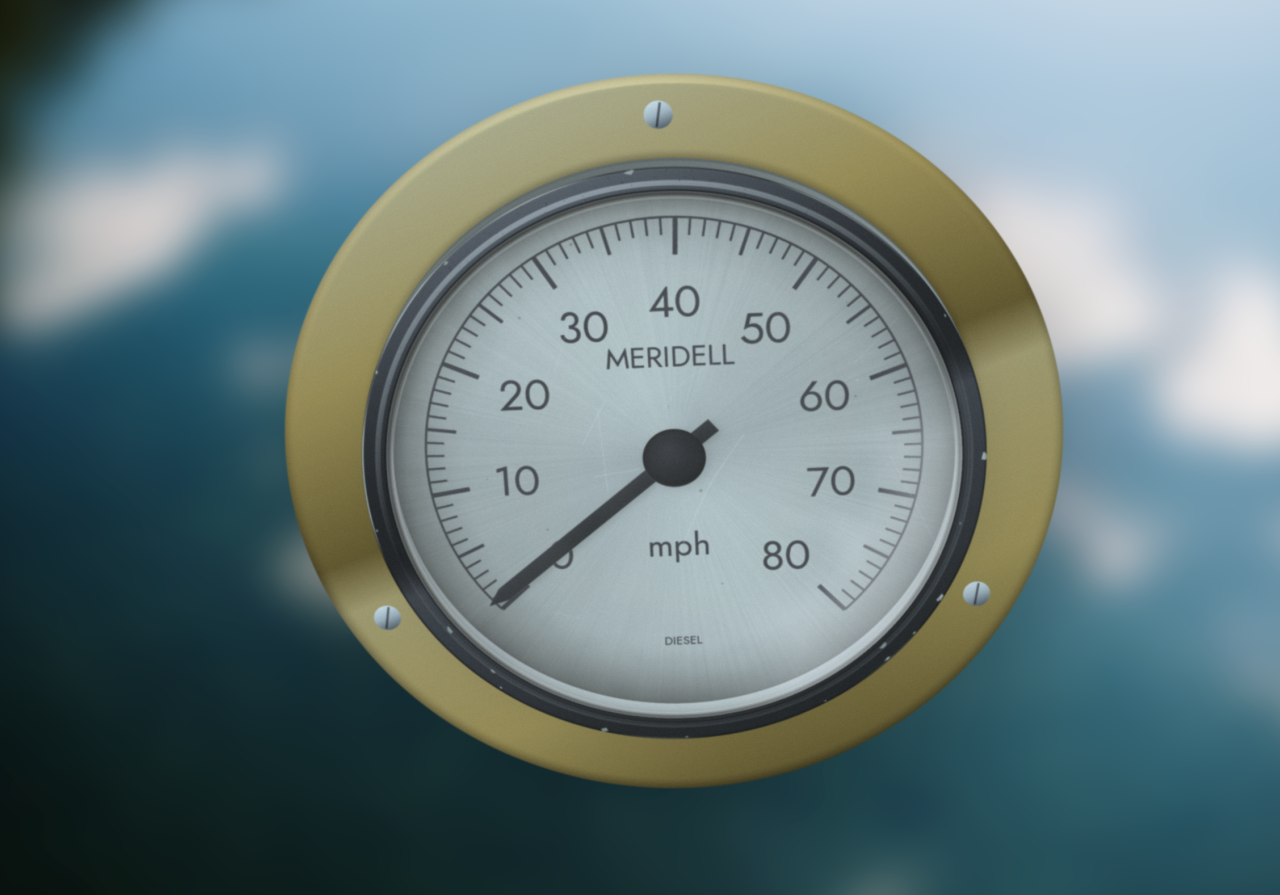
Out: value=1 unit=mph
